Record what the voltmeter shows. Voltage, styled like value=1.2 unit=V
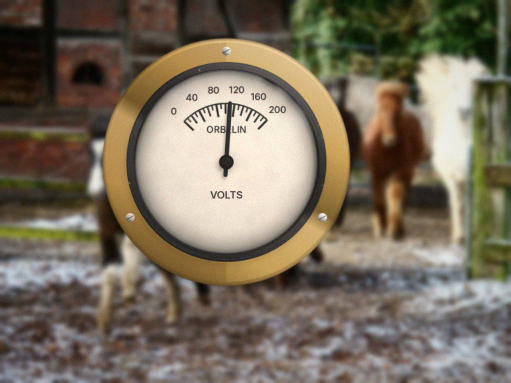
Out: value=110 unit=V
